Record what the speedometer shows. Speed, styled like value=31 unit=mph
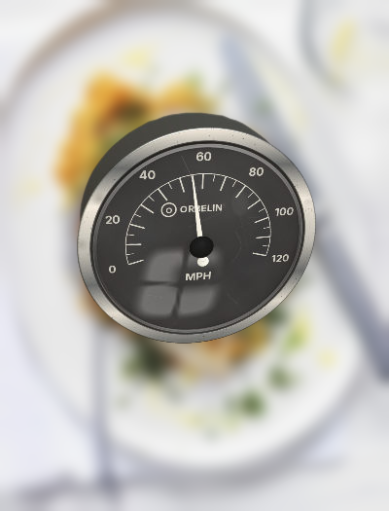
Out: value=55 unit=mph
